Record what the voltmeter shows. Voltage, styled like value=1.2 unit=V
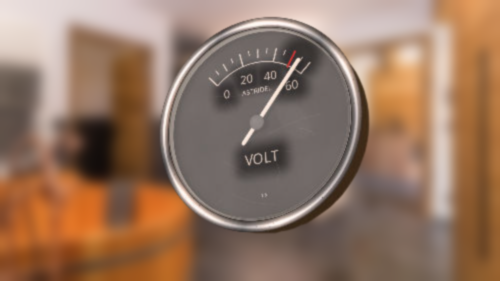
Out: value=55 unit=V
